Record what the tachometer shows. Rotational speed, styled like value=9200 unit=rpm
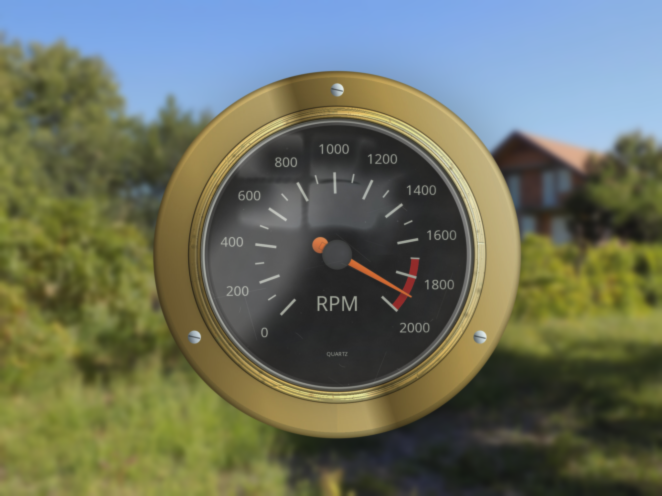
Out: value=1900 unit=rpm
